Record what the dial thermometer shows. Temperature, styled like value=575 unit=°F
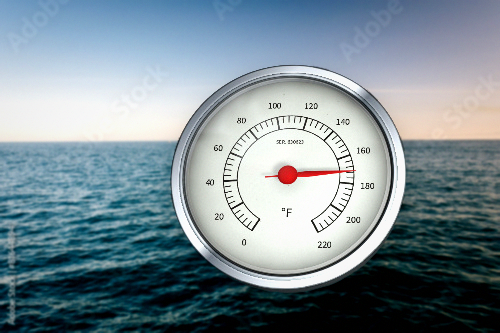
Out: value=172 unit=°F
